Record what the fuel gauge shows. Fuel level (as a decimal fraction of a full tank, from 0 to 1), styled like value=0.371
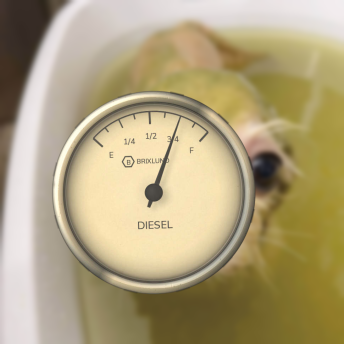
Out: value=0.75
